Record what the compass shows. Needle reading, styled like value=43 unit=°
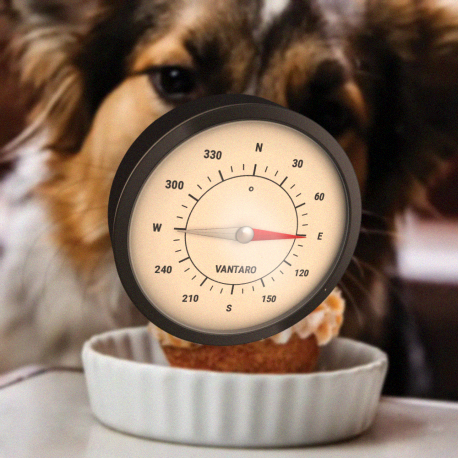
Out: value=90 unit=°
